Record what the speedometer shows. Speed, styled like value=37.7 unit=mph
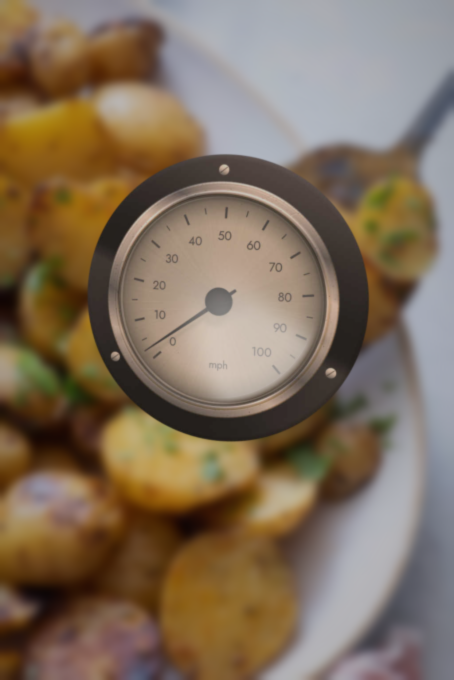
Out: value=2.5 unit=mph
